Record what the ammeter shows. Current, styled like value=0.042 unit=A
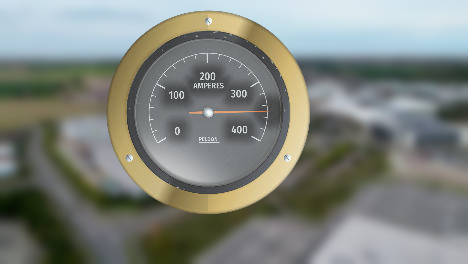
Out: value=350 unit=A
